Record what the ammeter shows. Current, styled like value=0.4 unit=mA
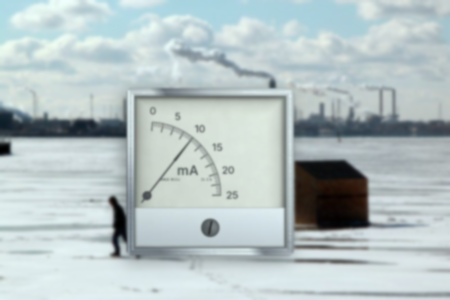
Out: value=10 unit=mA
